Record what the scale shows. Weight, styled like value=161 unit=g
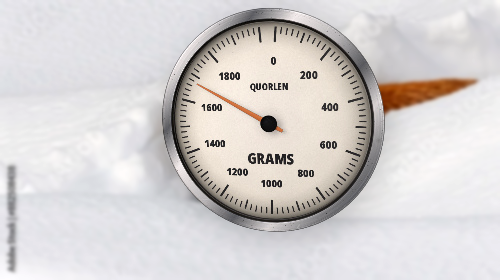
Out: value=1680 unit=g
